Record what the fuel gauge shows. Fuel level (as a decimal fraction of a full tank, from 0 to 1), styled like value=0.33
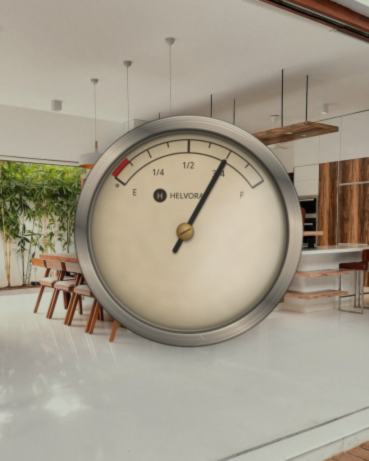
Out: value=0.75
